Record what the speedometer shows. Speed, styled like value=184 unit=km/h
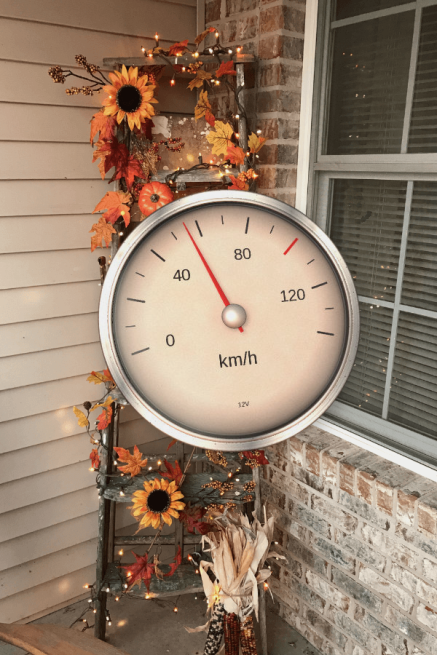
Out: value=55 unit=km/h
